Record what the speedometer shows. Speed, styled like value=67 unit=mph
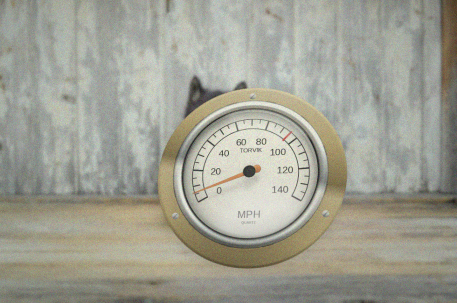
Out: value=5 unit=mph
